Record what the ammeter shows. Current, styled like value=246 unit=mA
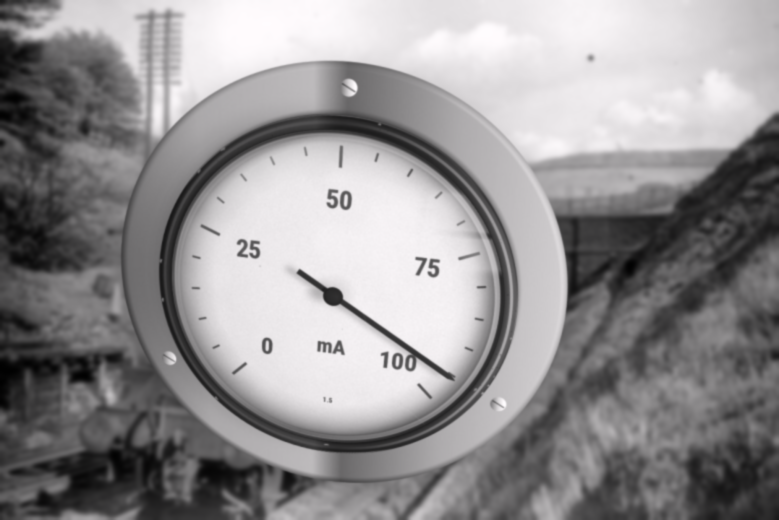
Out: value=95 unit=mA
